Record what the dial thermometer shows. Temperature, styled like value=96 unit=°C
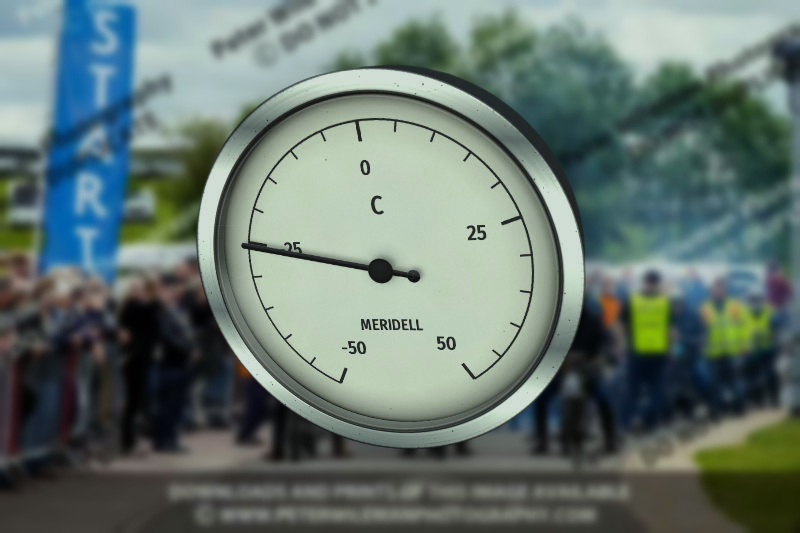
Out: value=-25 unit=°C
